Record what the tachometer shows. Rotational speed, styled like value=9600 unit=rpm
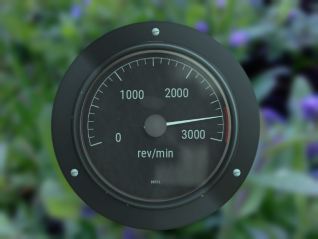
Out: value=2700 unit=rpm
